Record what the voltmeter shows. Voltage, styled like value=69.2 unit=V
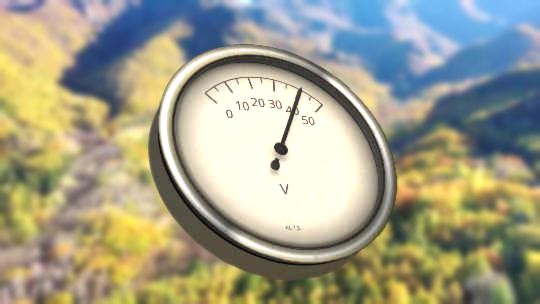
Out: value=40 unit=V
